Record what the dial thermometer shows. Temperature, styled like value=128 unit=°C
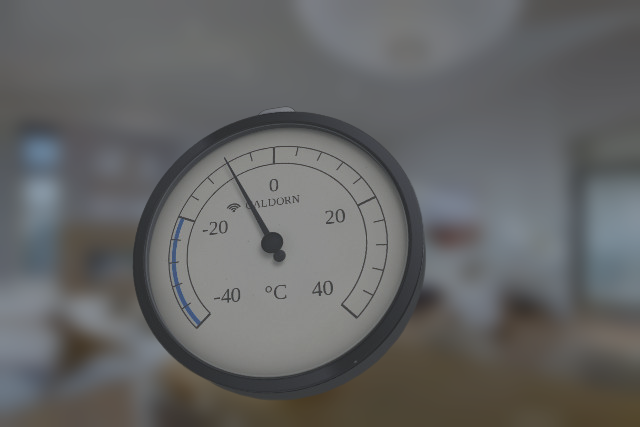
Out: value=-8 unit=°C
